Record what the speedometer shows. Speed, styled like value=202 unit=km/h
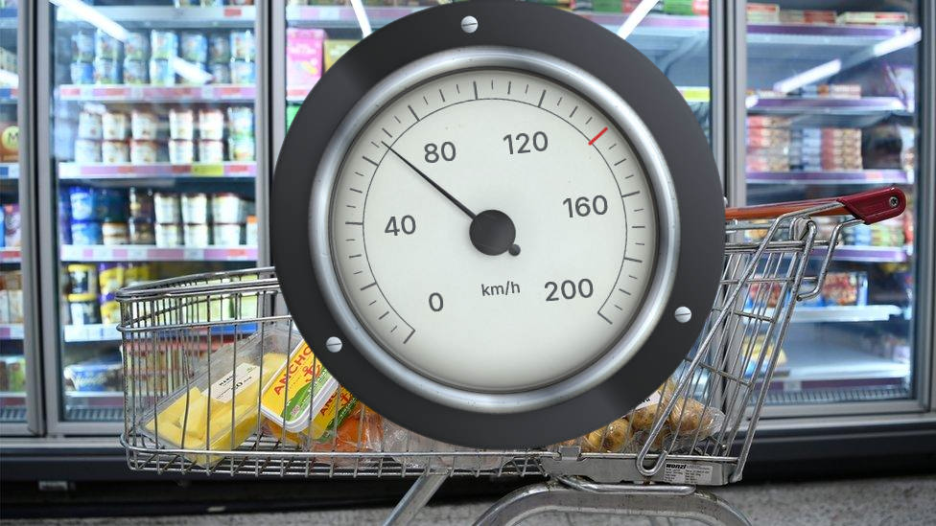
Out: value=67.5 unit=km/h
